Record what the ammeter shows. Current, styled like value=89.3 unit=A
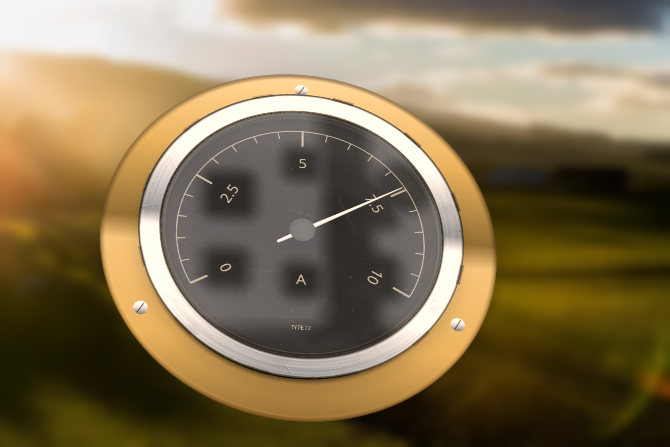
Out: value=7.5 unit=A
